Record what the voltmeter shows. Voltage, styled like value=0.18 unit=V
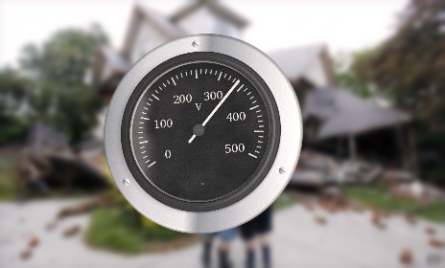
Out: value=340 unit=V
